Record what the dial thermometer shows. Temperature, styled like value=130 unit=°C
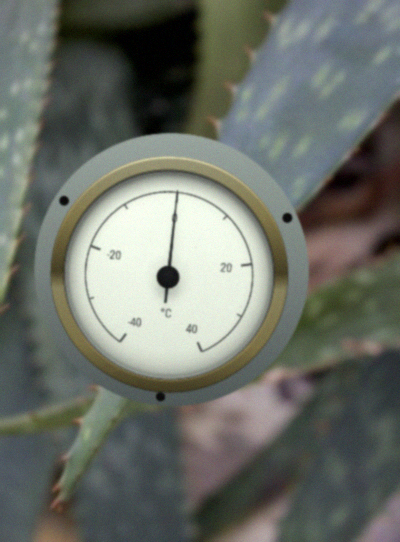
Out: value=0 unit=°C
